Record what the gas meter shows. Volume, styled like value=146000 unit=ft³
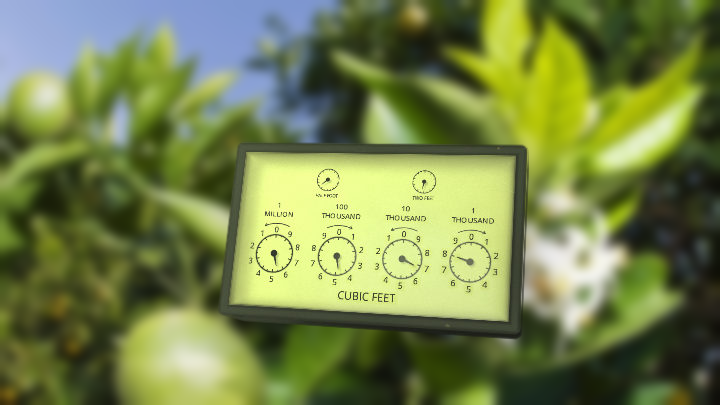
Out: value=546800 unit=ft³
